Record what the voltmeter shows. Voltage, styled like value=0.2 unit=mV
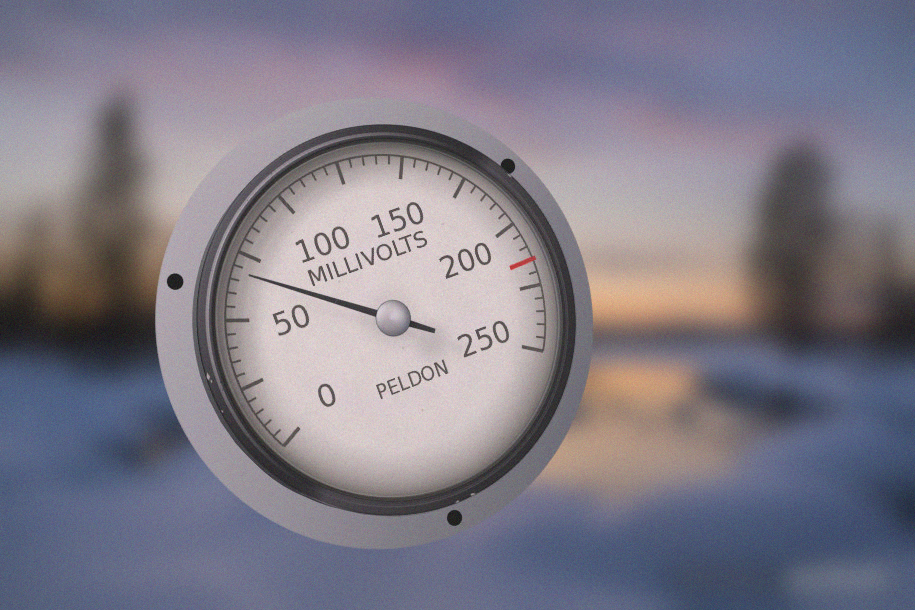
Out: value=67.5 unit=mV
